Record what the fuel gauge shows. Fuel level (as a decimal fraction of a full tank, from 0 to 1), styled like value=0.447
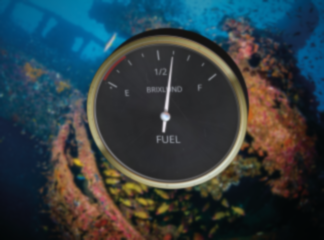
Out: value=0.625
